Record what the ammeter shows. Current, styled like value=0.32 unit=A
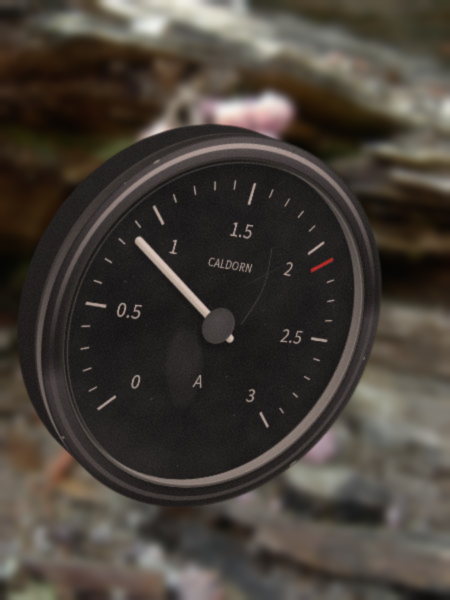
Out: value=0.85 unit=A
